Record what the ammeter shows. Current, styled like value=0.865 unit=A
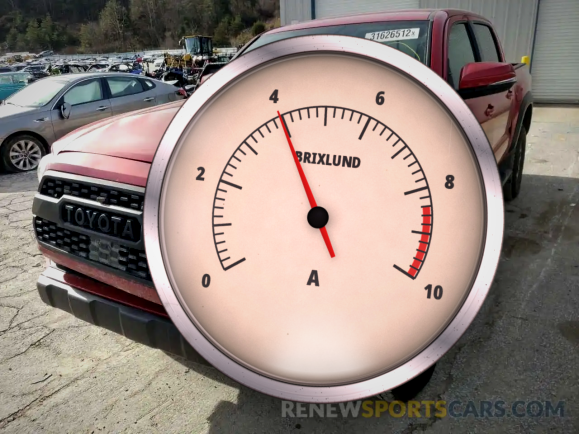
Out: value=4 unit=A
